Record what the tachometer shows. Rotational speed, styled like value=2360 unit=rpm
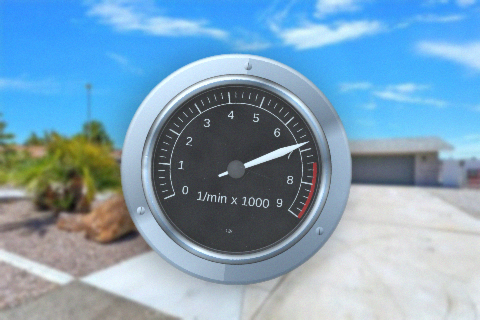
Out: value=6800 unit=rpm
